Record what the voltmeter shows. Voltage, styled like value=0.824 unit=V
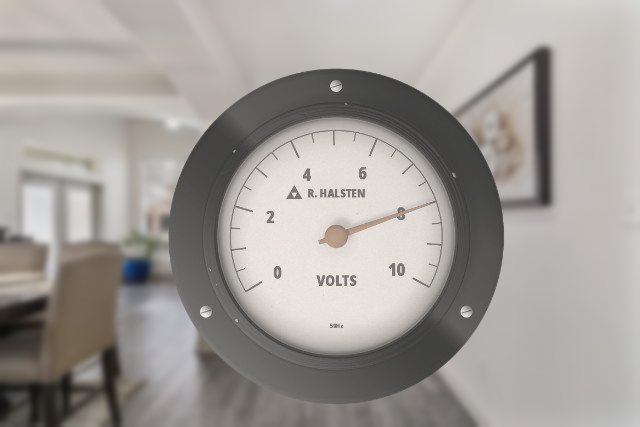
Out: value=8 unit=V
